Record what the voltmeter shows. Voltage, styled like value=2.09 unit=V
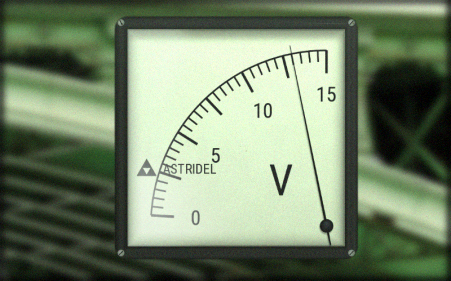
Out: value=13 unit=V
